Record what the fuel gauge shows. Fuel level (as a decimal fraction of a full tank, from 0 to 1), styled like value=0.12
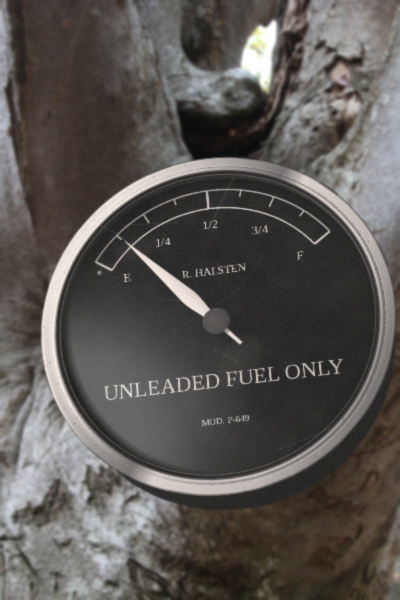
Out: value=0.125
